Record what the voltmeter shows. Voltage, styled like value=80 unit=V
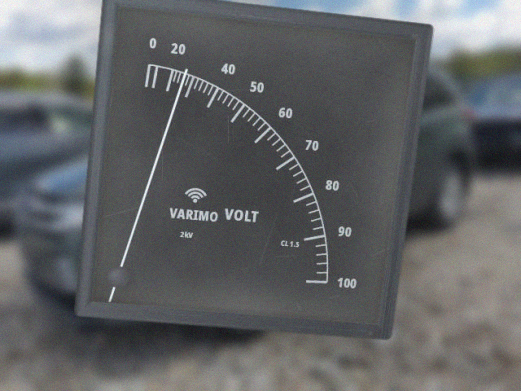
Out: value=26 unit=V
